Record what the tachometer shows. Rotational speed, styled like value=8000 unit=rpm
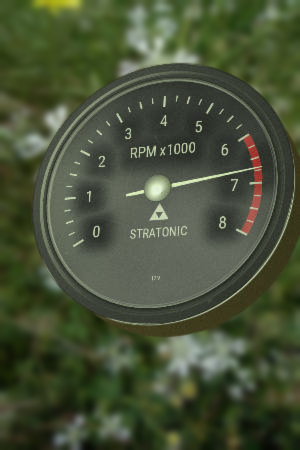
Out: value=6750 unit=rpm
